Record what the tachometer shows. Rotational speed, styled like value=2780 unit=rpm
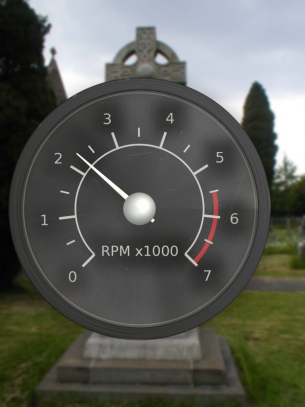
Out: value=2250 unit=rpm
